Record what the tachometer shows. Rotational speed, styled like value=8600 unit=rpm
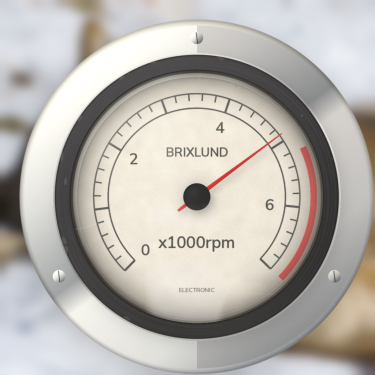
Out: value=4900 unit=rpm
